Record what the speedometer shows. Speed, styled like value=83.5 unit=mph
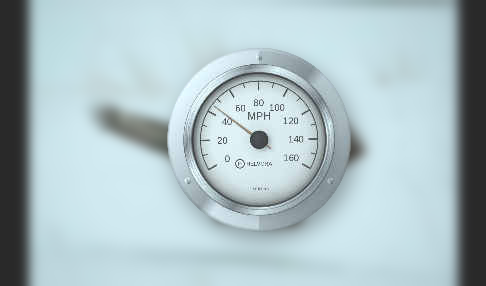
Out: value=45 unit=mph
